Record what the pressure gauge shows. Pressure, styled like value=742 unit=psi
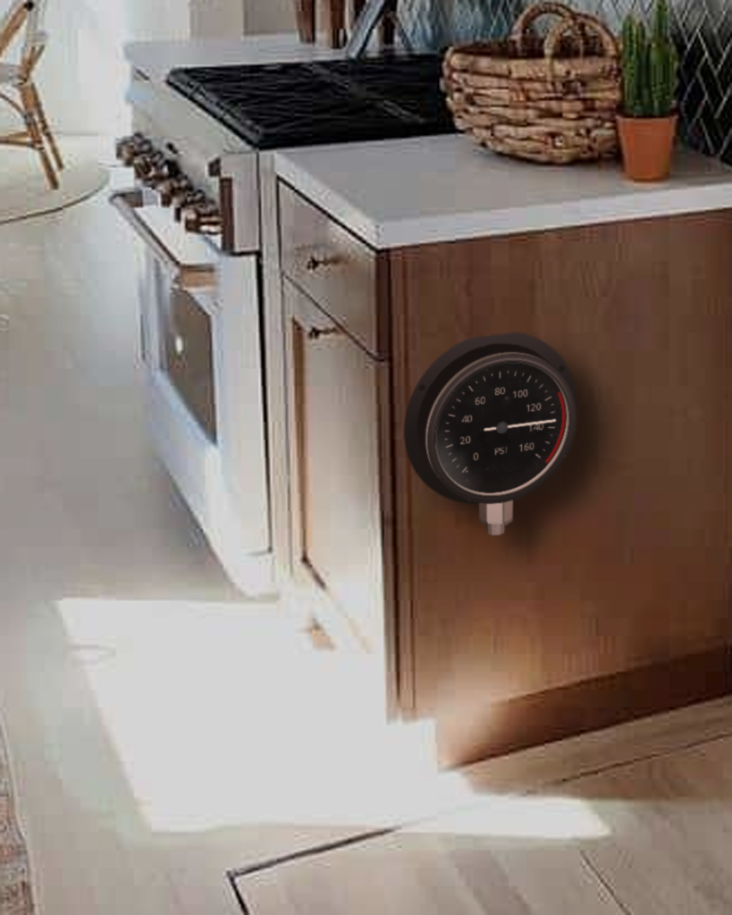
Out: value=135 unit=psi
